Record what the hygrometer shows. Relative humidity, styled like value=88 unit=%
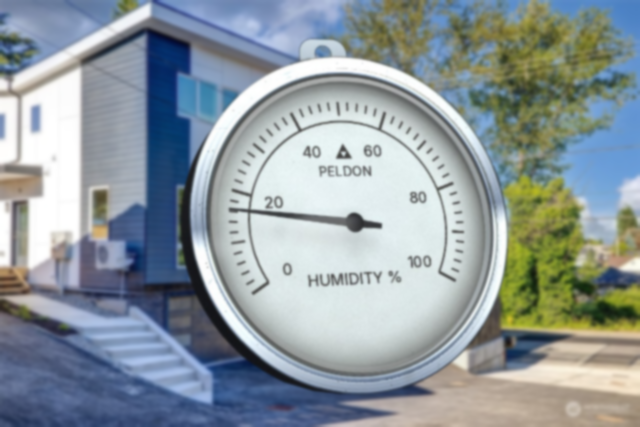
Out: value=16 unit=%
